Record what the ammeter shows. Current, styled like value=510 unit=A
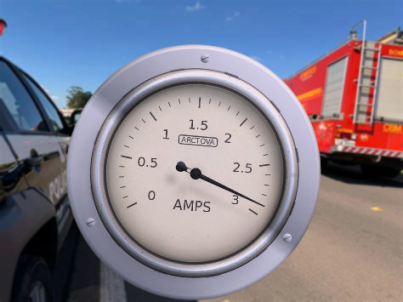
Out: value=2.9 unit=A
